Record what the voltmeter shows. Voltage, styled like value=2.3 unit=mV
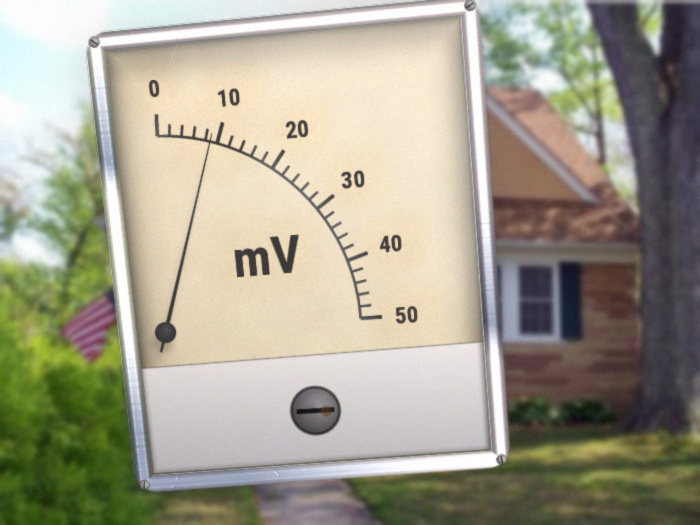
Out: value=9 unit=mV
